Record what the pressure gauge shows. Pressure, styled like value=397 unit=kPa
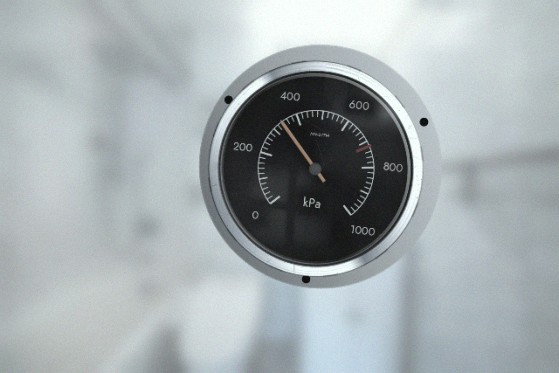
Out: value=340 unit=kPa
